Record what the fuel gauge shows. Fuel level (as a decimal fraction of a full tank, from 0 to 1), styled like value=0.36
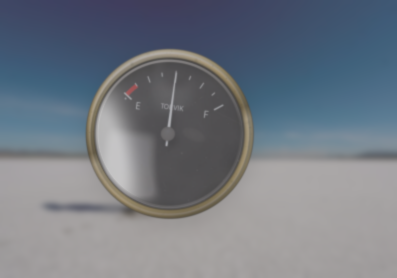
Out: value=0.5
